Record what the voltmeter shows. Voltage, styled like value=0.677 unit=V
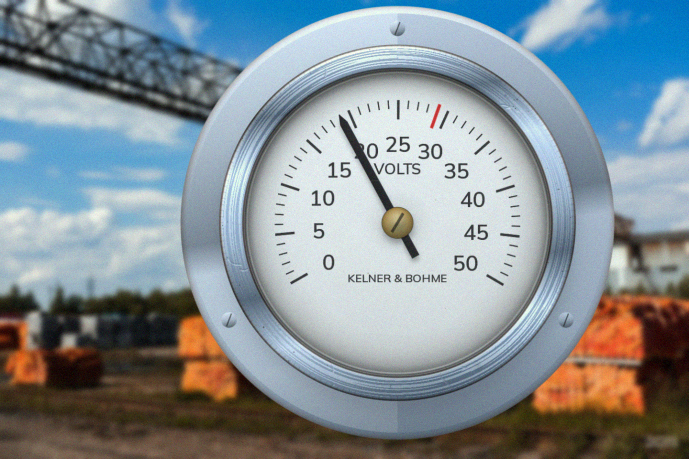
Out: value=19 unit=V
